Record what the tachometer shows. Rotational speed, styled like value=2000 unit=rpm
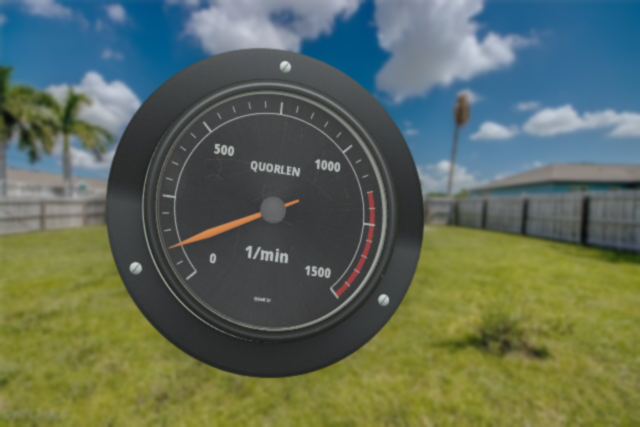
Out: value=100 unit=rpm
